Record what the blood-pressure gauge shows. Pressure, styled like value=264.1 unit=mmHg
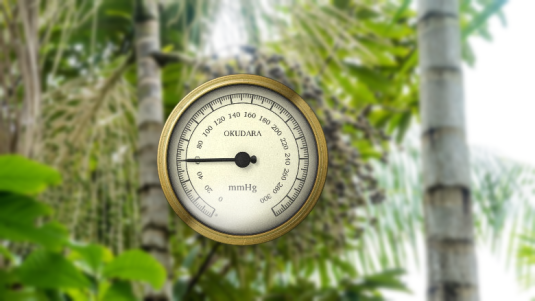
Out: value=60 unit=mmHg
